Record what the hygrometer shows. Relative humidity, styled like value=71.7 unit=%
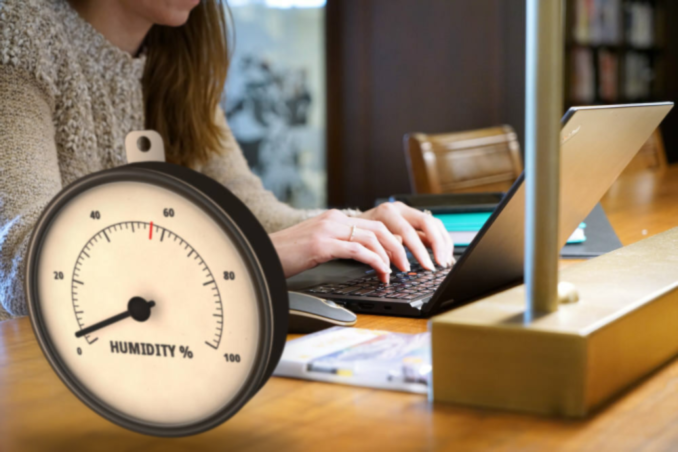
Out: value=4 unit=%
